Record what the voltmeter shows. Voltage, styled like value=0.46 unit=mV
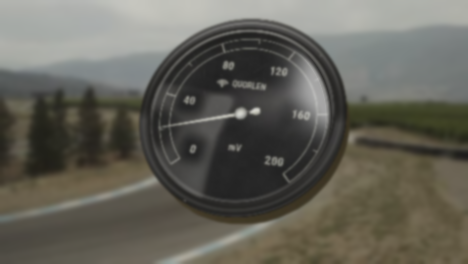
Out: value=20 unit=mV
